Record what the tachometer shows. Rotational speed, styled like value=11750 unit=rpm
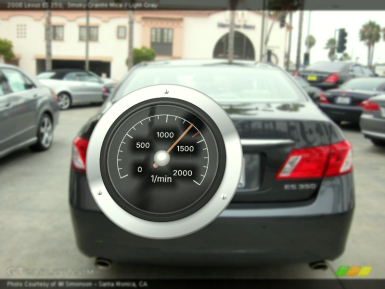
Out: value=1300 unit=rpm
